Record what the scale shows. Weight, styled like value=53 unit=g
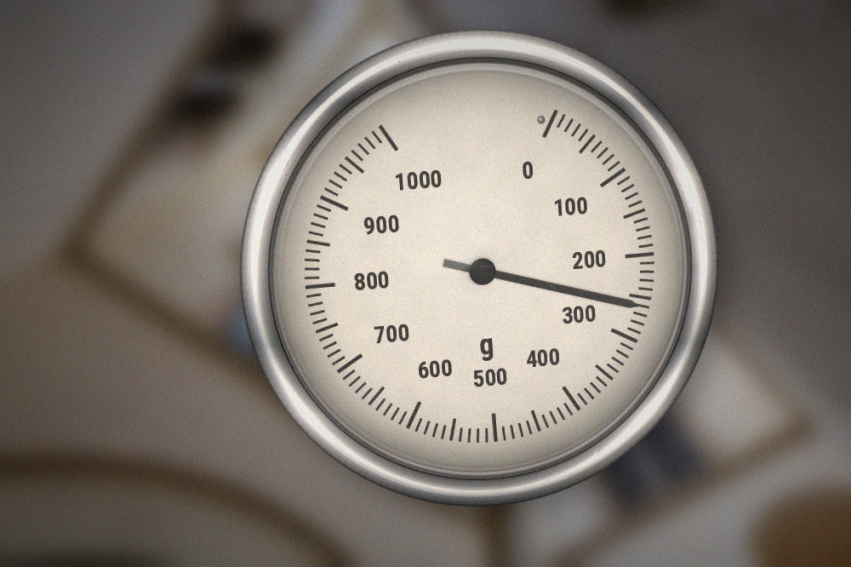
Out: value=260 unit=g
